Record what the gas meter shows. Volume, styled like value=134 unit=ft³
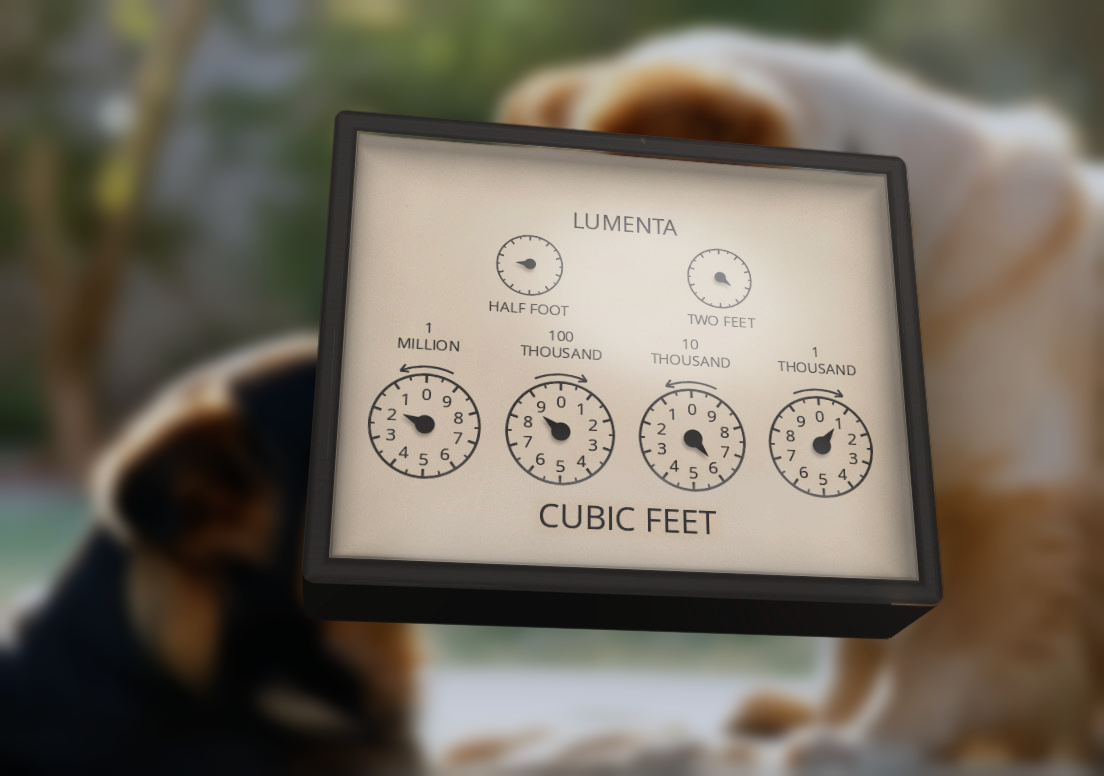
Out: value=186100 unit=ft³
